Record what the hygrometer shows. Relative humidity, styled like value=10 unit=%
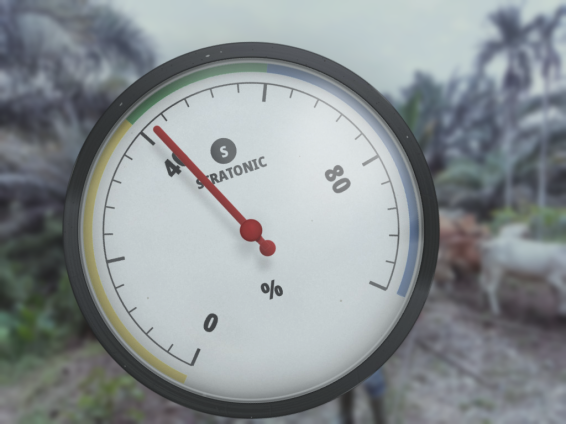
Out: value=42 unit=%
